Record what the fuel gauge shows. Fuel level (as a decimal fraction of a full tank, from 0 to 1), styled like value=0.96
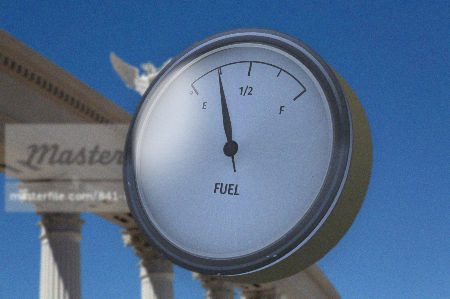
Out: value=0.25
